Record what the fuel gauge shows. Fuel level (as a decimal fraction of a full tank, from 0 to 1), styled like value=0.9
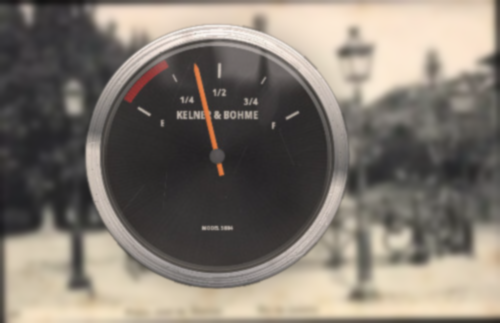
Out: value=0.375
